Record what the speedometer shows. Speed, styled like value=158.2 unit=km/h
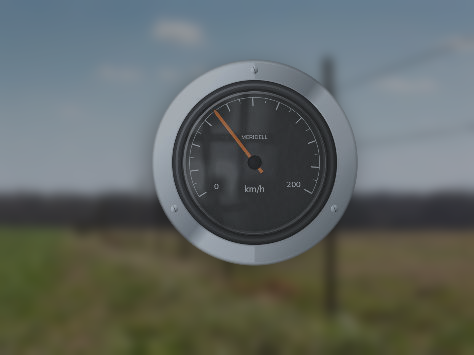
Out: value=70 unit=km/h
